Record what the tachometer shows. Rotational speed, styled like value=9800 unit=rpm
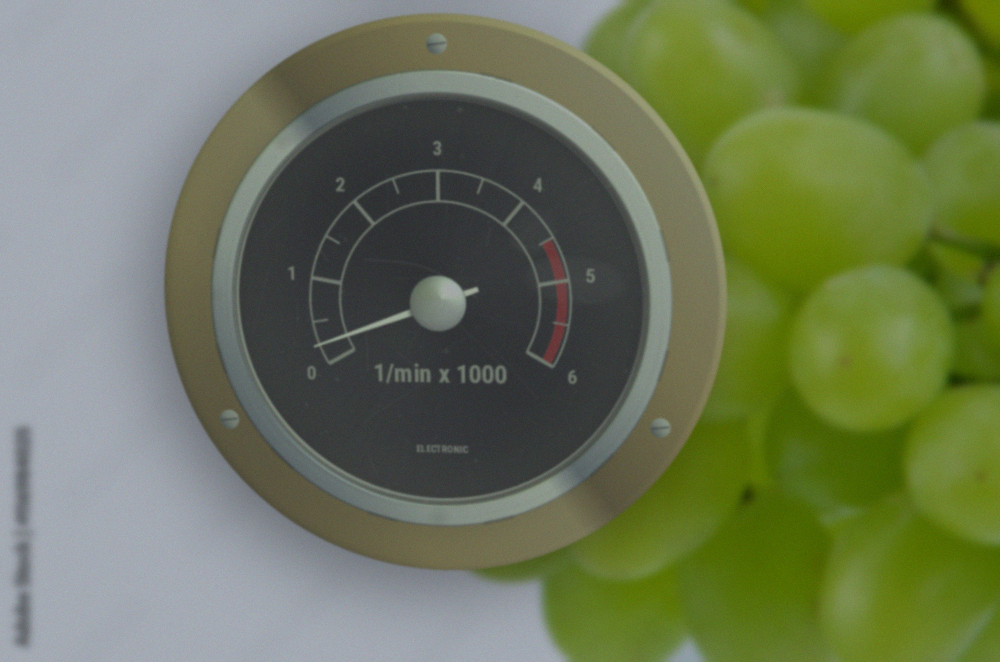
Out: value=250 unit=rpm
